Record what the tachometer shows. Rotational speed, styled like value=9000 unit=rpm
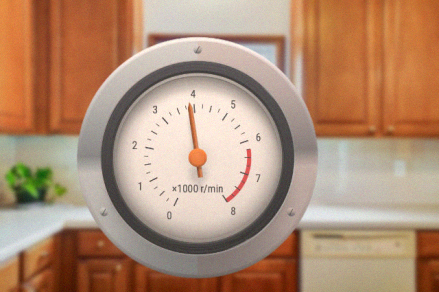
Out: value=3875 unit=rpm
